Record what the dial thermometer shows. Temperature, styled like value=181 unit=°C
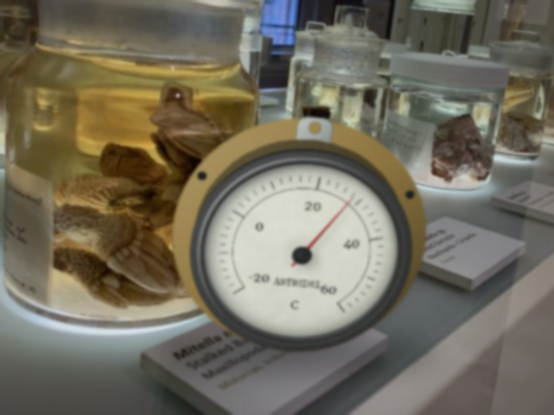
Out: value=28 unit=°C
